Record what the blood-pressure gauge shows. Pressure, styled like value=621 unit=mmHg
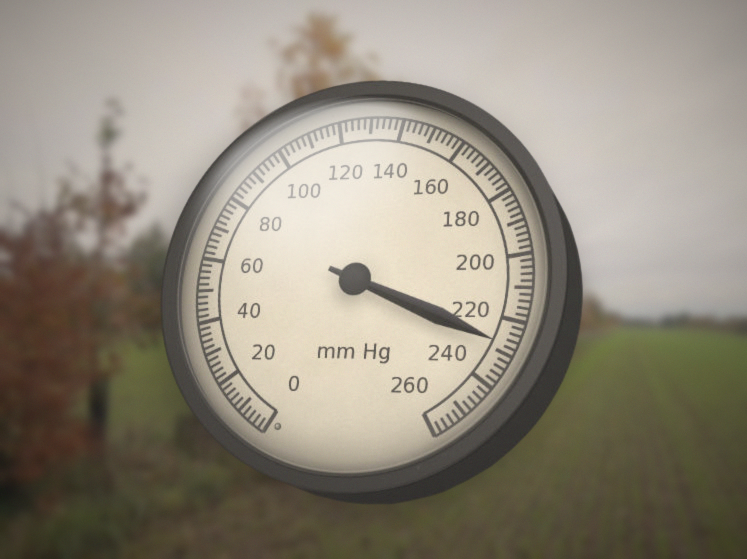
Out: value=228 unit=mmHg
